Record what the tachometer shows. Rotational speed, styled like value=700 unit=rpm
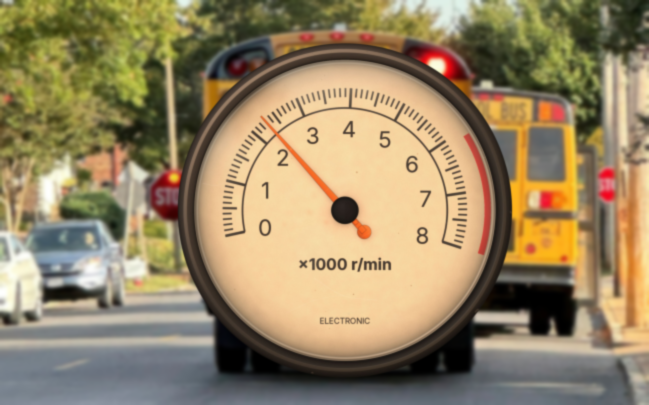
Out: value=2300 unit=rpm
